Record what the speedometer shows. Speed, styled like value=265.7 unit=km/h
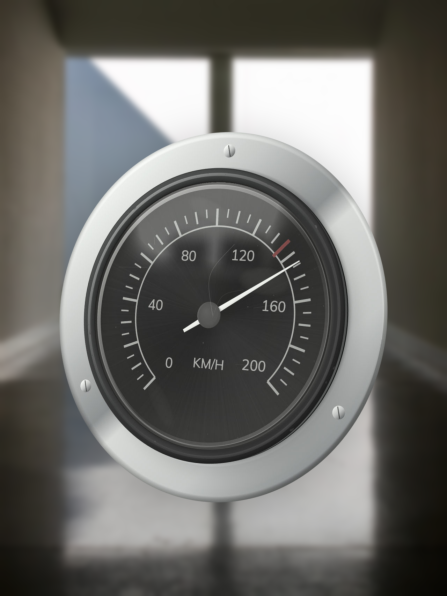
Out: value=145 unit=km/h
